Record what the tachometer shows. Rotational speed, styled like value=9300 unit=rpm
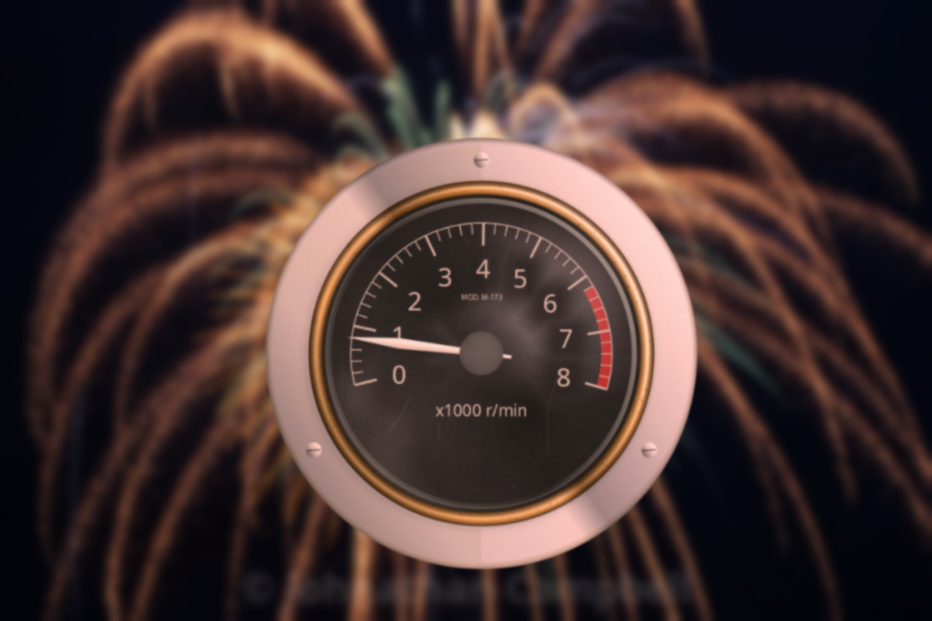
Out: value=800 unit=rpm
